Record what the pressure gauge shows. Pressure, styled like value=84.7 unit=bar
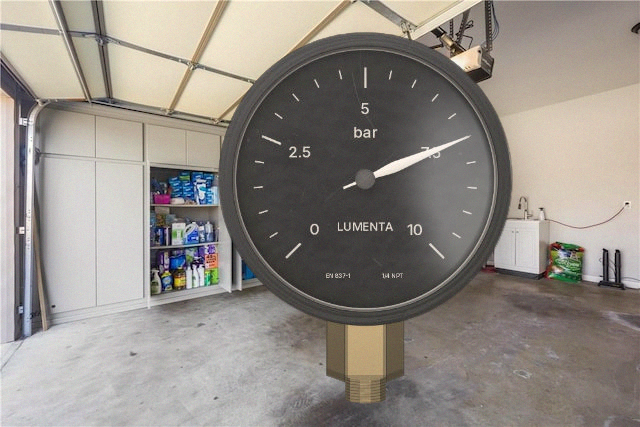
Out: value=7.5 unit=bar
